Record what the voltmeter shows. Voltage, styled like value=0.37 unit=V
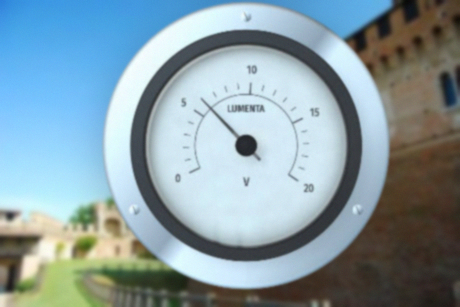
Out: value=6 unit=V
